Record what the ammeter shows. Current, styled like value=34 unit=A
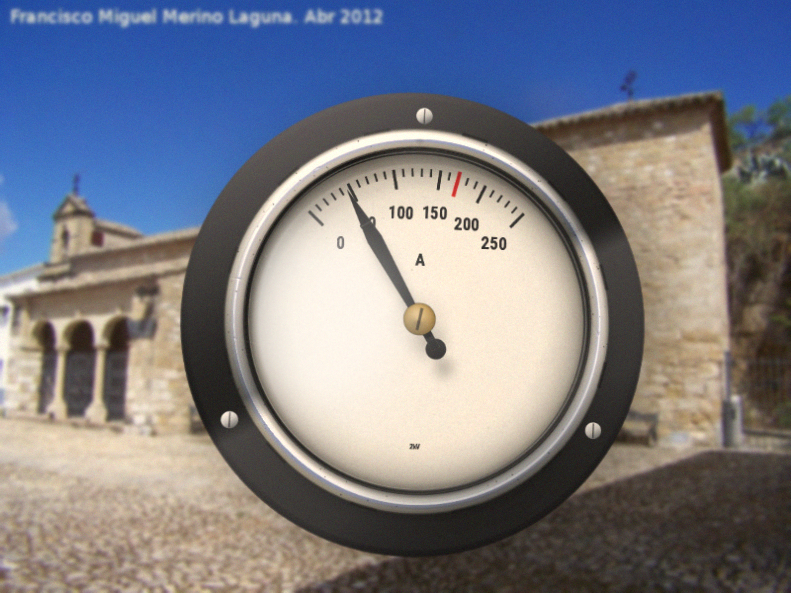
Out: value=45 unit=A
